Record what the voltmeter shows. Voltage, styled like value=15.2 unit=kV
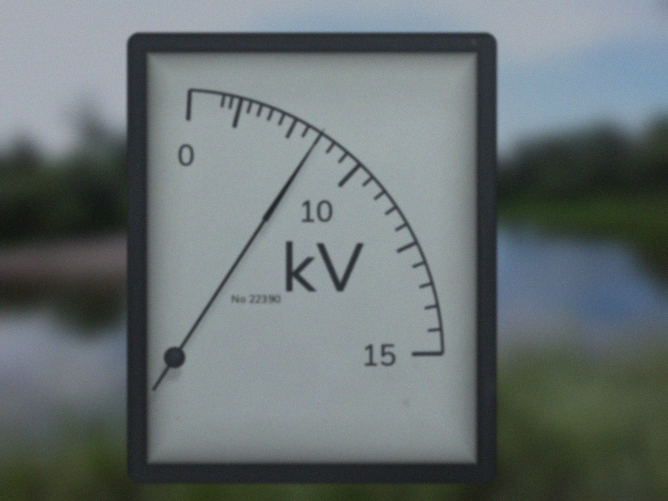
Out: value=8.5 unit=kV
